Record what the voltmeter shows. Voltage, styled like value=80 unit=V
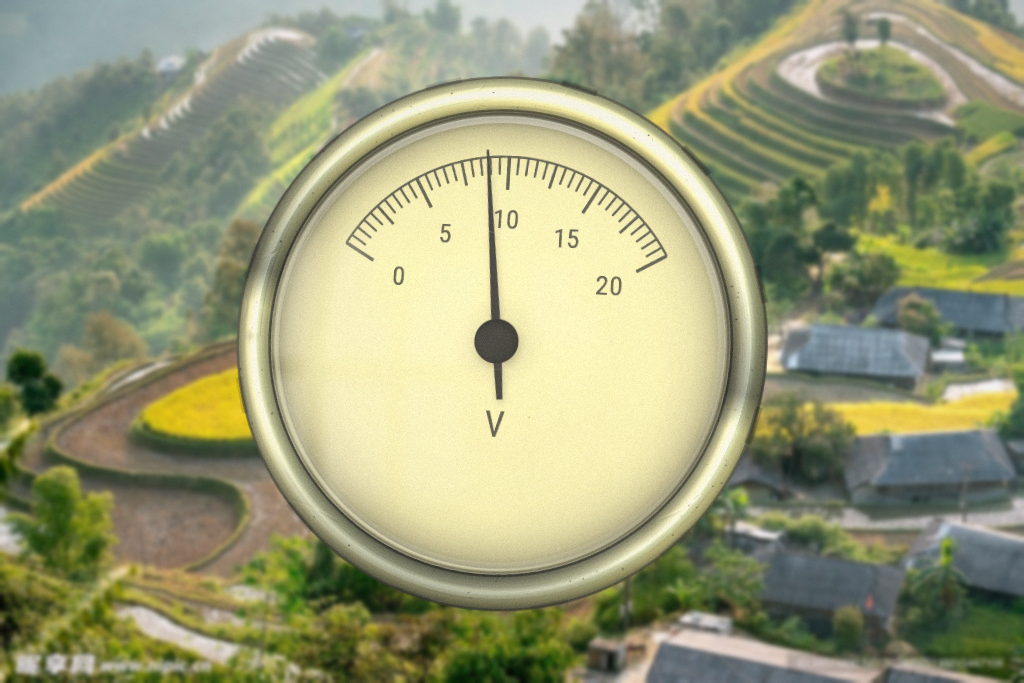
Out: value=9 unit=V
